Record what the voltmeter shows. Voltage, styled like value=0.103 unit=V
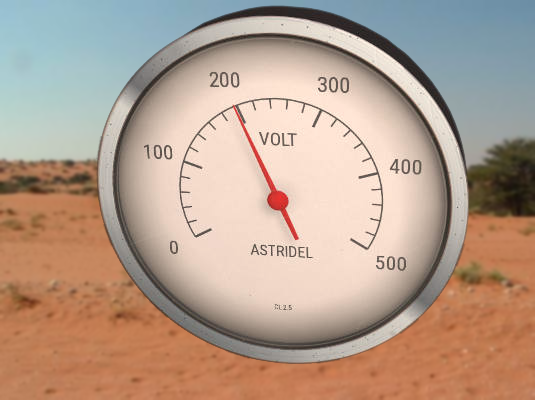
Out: value=200 unit=V
